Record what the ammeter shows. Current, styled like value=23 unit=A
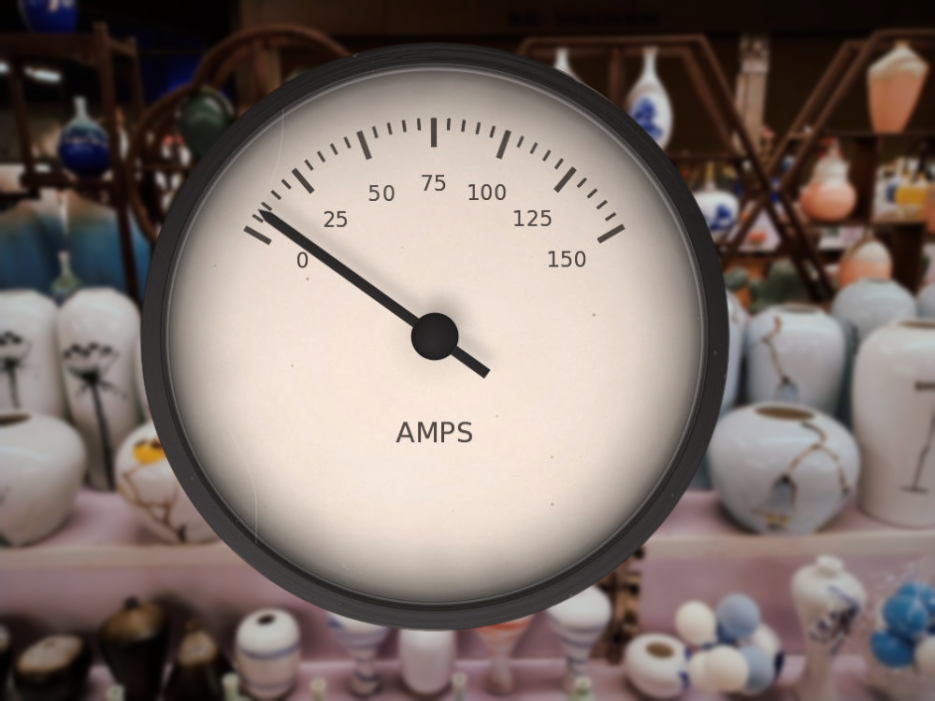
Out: value=7.5 unit=A
